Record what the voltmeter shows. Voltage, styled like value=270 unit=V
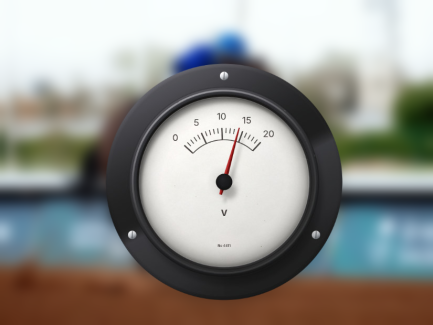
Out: value=14 unit=V
